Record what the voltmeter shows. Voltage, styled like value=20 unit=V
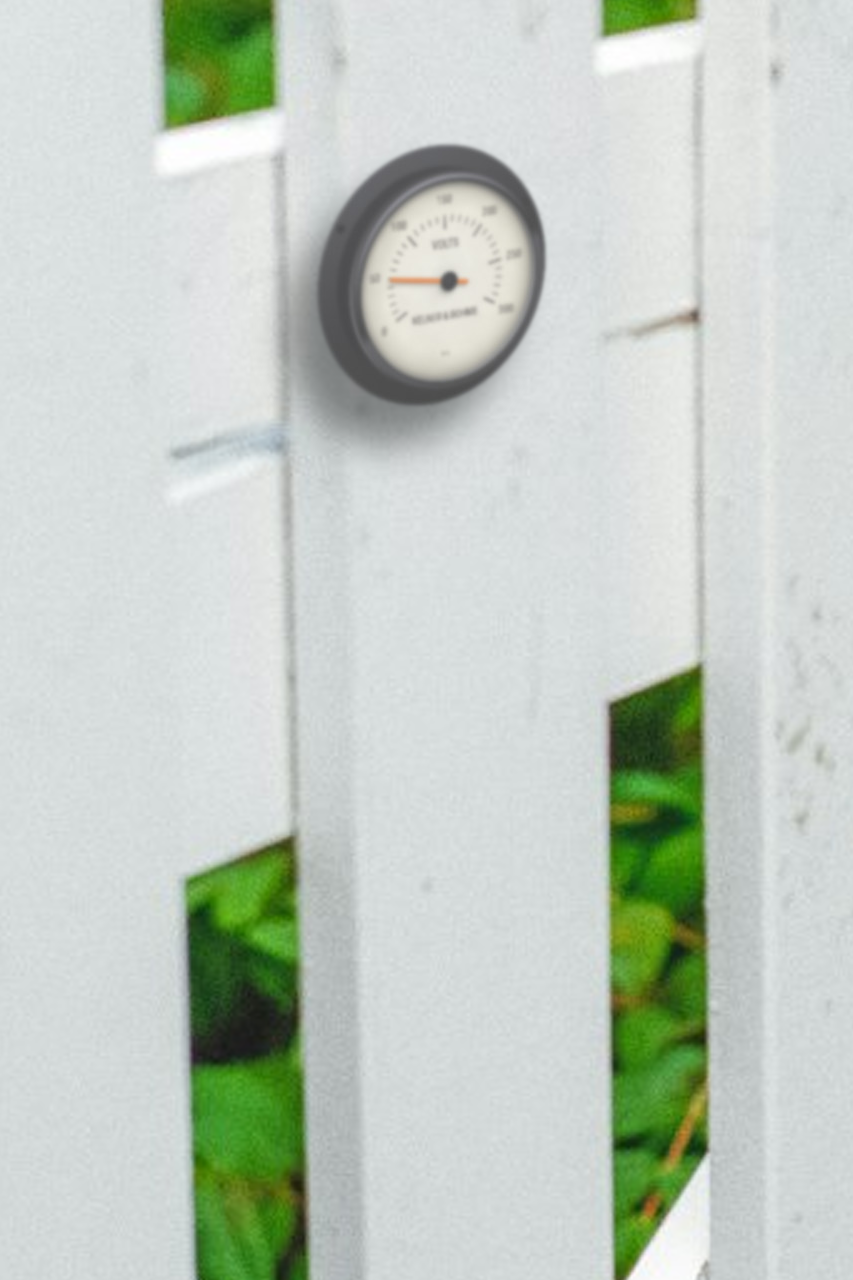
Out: value=50 unit=V
